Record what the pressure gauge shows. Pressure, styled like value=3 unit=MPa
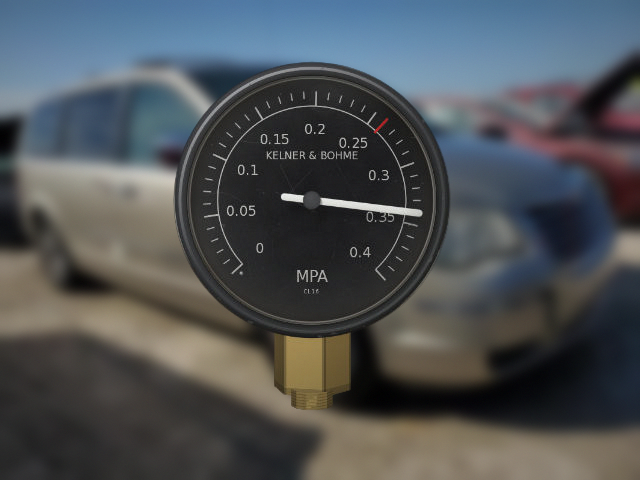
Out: value=0.34 unit=MPa
